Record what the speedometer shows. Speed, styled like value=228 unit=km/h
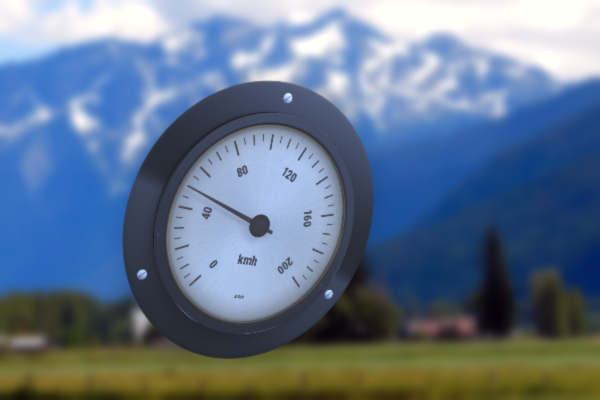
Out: value=50 unit=km/h
